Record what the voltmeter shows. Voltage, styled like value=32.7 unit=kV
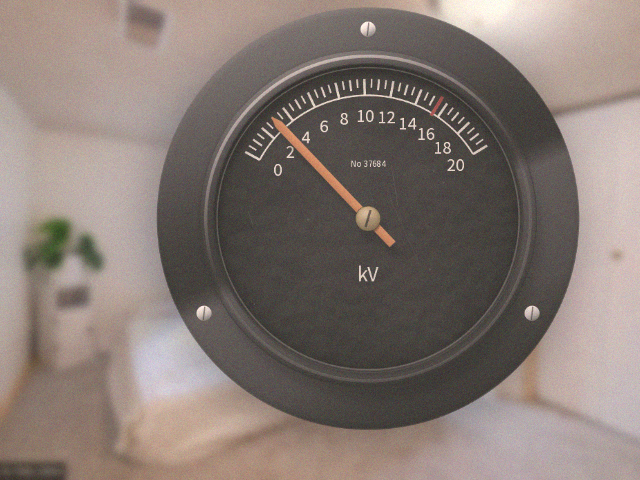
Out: value=3 unit=kV
